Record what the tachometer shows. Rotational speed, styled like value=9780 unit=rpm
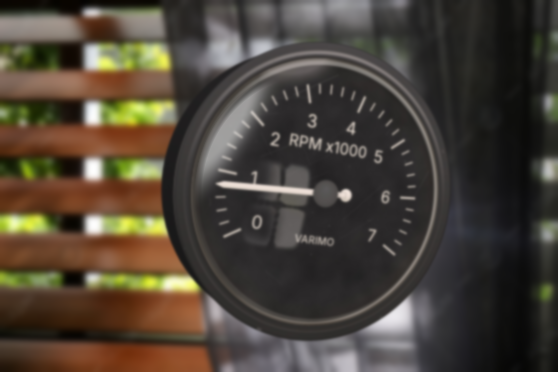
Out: value=800 unit=rpm
